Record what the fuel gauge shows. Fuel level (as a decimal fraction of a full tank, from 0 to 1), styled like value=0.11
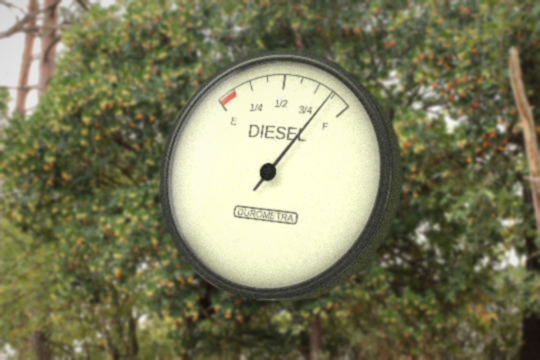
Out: value=0.875
